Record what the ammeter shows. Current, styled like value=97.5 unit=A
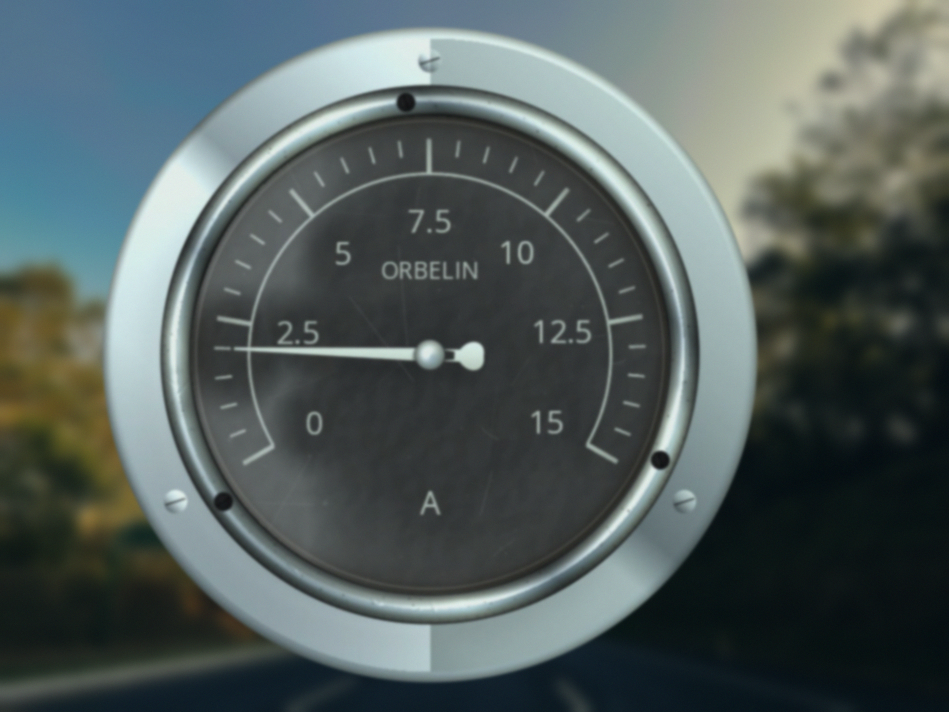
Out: value=2 unit=A
